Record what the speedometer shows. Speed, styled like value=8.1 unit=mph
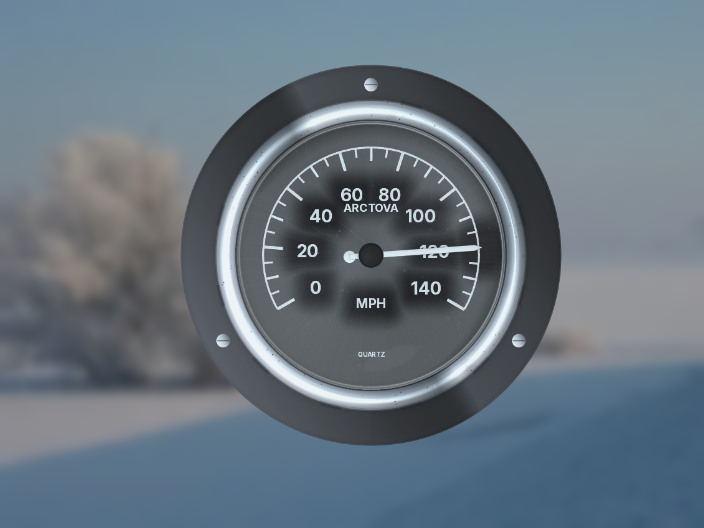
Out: value=120 unit=mph
